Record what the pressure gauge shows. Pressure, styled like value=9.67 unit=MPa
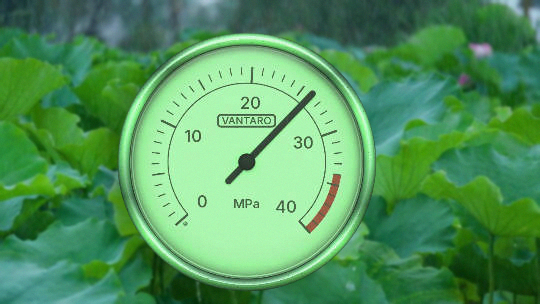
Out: value=26 unit=MPa
